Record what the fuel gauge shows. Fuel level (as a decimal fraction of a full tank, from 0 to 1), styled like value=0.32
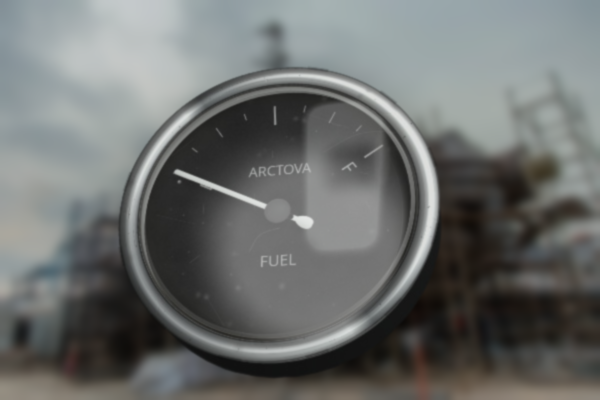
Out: value=0
